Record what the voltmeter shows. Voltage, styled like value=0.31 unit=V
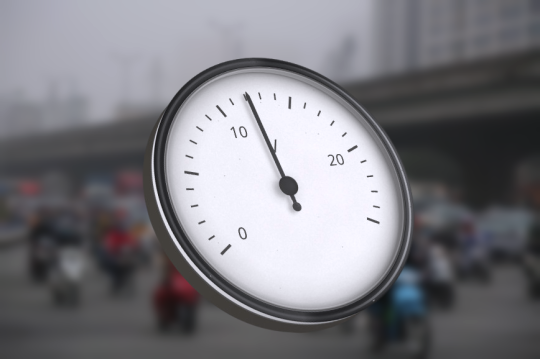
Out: value=12 unit=V
